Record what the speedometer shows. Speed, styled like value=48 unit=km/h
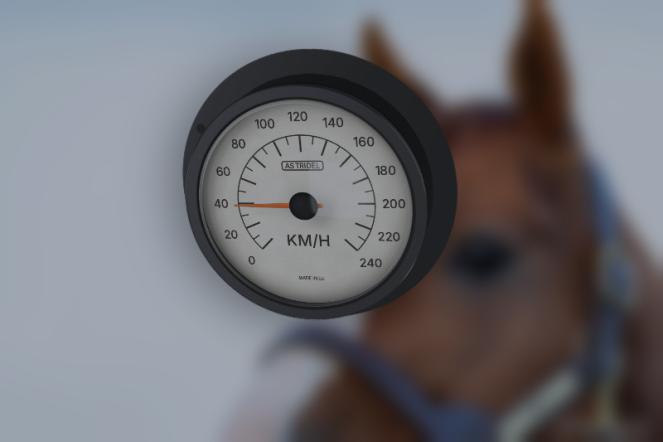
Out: value=40 unit=km/h
